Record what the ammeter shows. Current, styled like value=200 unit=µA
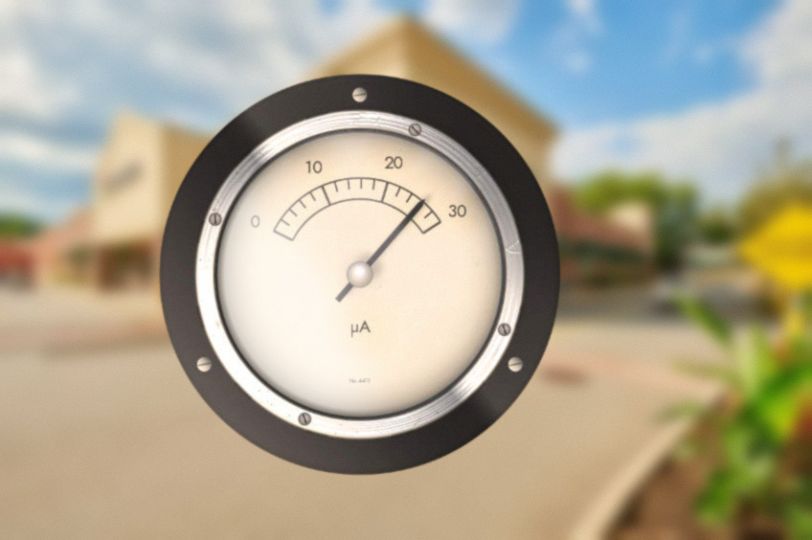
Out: value=26 unit=µA
